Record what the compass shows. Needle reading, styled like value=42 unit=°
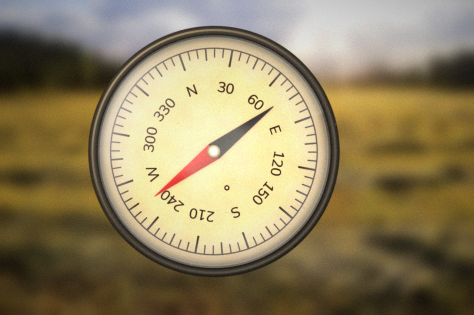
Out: value=252.5 unit=°
